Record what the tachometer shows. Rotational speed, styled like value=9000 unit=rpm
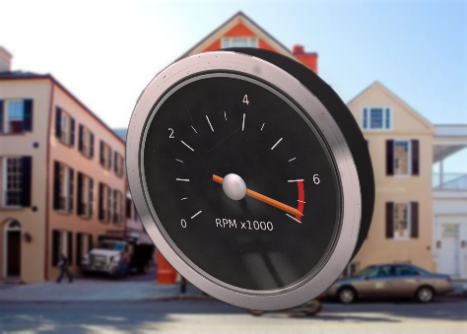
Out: value=6750 unit=rpm
